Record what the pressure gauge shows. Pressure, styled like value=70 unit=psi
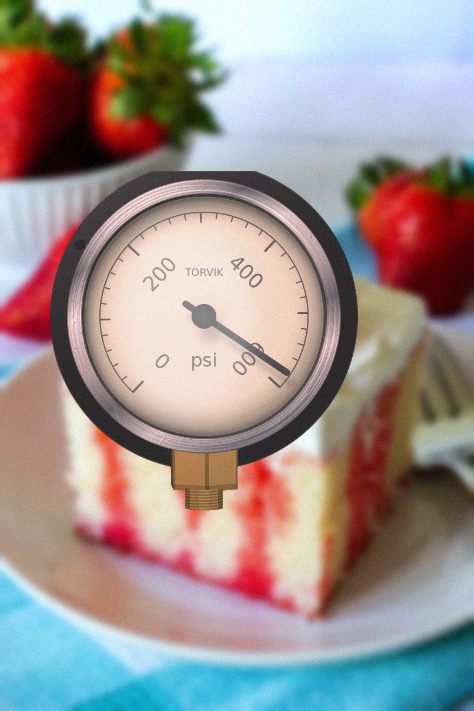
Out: value=580 unit=psi
